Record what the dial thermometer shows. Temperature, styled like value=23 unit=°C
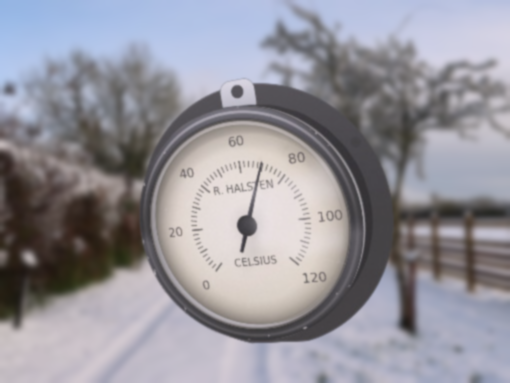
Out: value=70 unit=°C
